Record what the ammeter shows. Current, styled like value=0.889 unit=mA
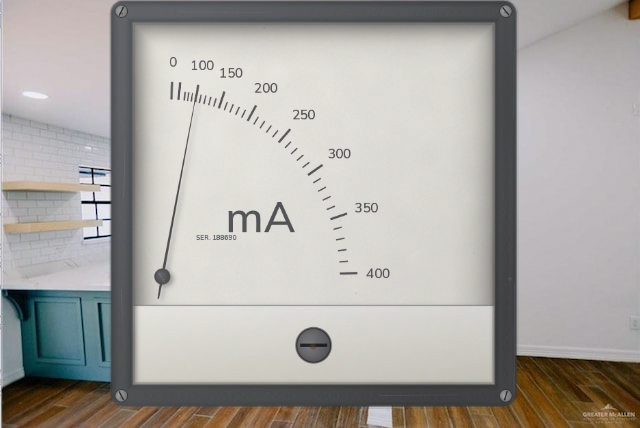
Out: value=100 unit=mA
